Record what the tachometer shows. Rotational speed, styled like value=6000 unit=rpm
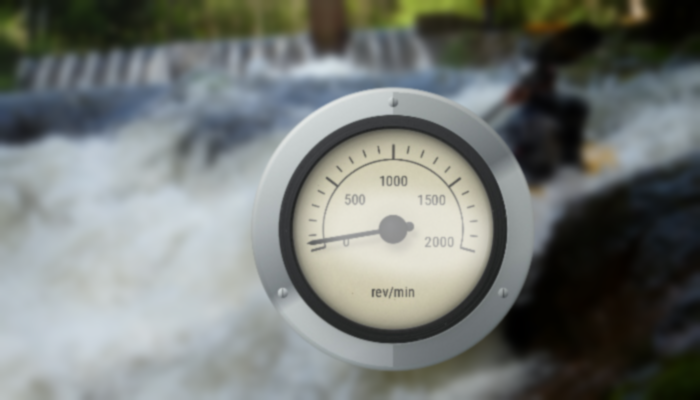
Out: value=50 unit=rpm
